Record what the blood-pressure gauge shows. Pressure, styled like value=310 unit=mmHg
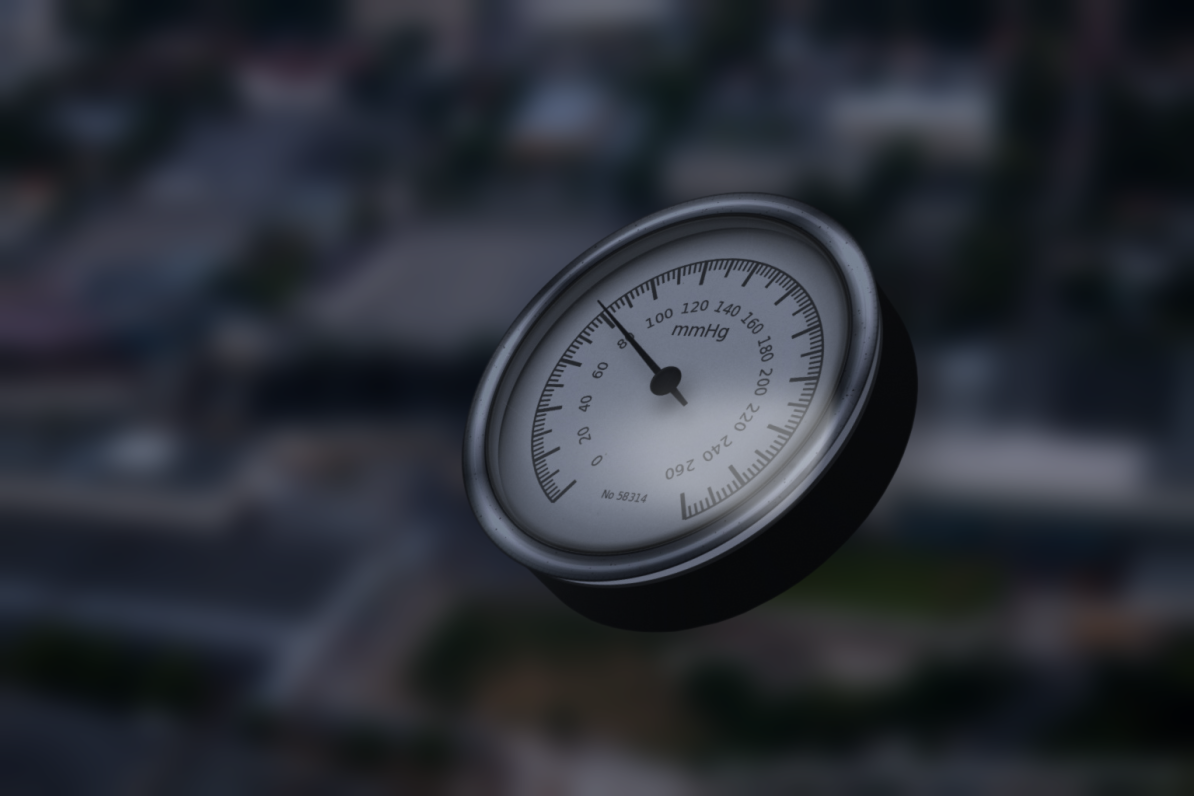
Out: value=82 unit=mmHg
